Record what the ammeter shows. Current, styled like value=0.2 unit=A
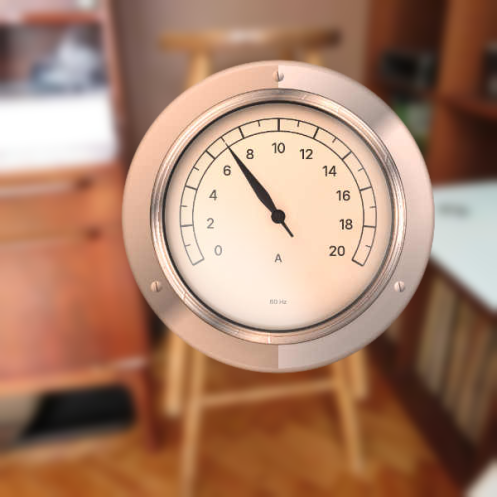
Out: value=7 unit=A
